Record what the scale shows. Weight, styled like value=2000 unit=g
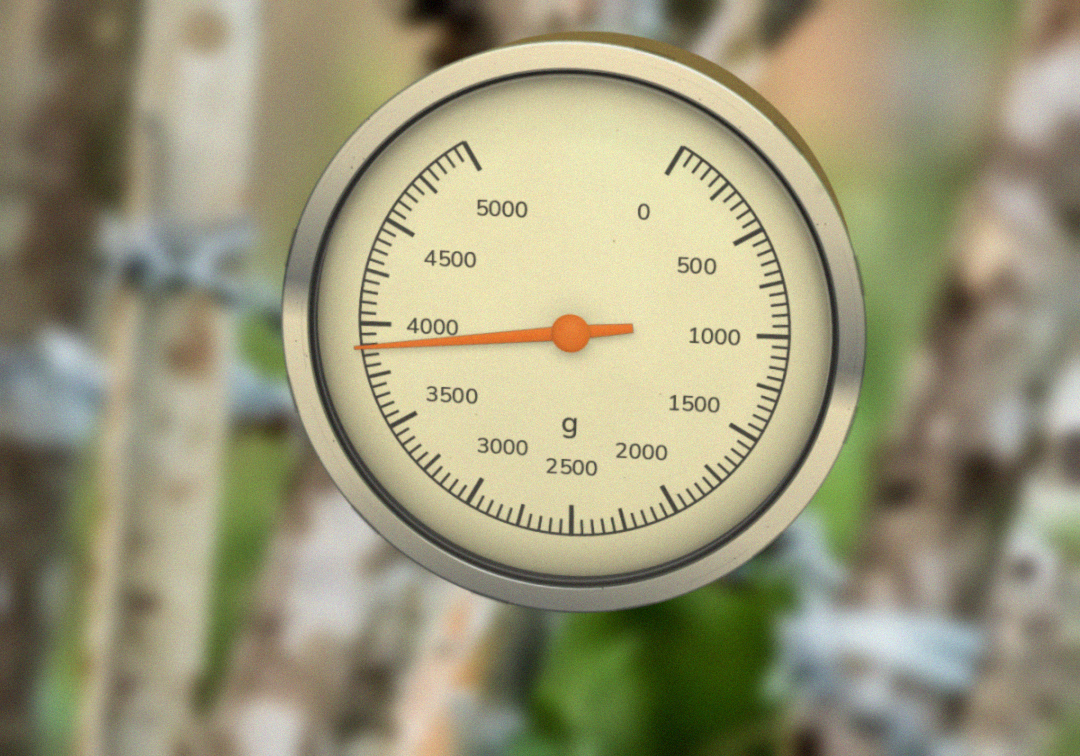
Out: value=3900 unit=g
